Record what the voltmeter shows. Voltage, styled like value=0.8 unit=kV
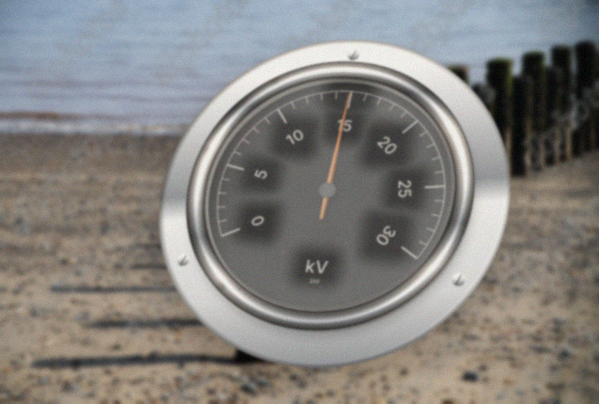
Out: value=15 unit=kV
